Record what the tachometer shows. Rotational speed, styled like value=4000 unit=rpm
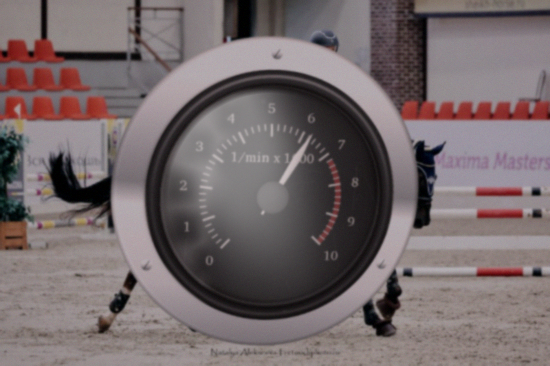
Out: value=6200 unit=rpm
